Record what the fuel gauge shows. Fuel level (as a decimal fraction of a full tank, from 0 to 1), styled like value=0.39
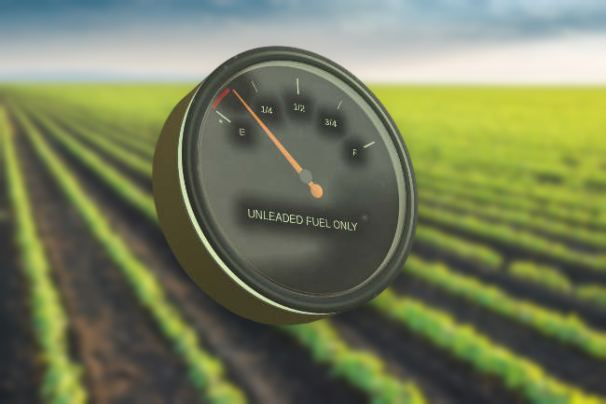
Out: value=0.125
